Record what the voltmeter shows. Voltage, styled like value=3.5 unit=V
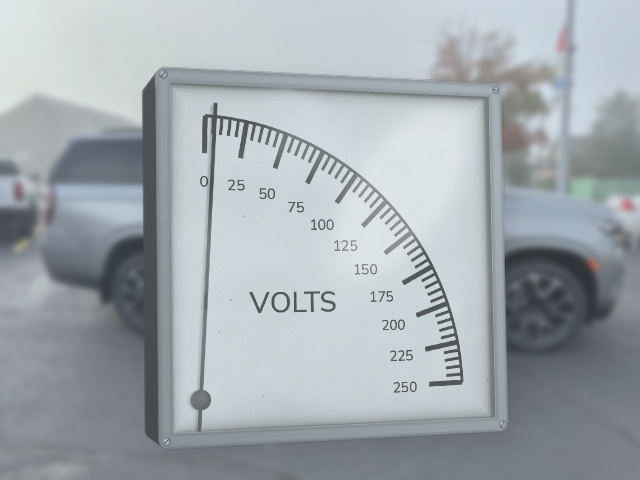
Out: value=5 unit=V
